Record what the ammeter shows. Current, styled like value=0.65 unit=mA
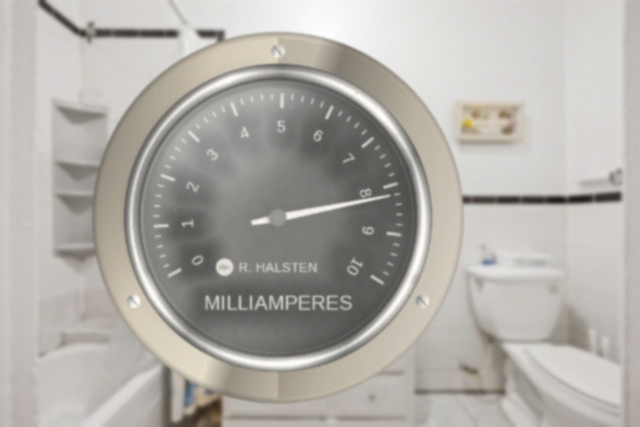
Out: value=8.2 unit=mA
